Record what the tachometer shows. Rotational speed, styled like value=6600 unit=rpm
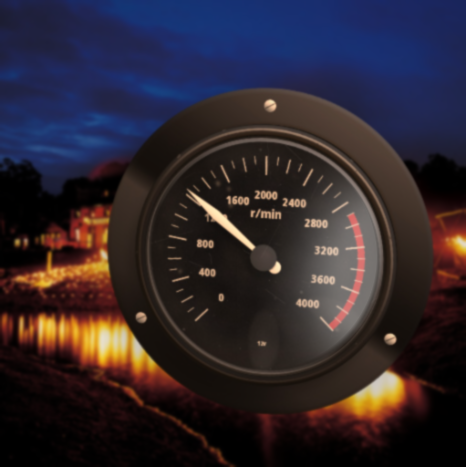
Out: value=1250 unit=rpm
